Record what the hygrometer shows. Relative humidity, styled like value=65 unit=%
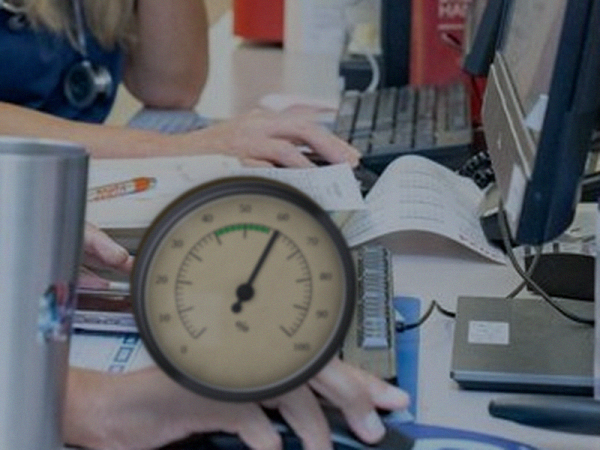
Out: value=60 unit=%
